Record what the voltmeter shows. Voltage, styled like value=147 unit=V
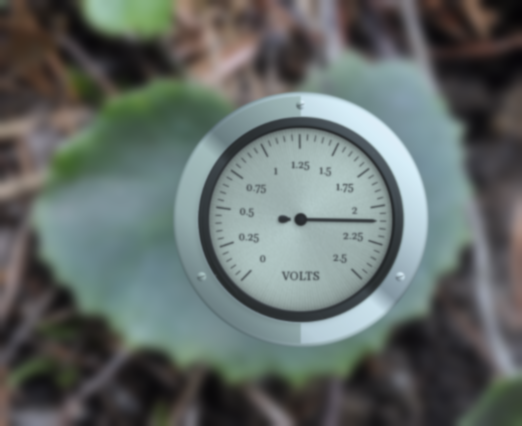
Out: value=2.1 unit=V
